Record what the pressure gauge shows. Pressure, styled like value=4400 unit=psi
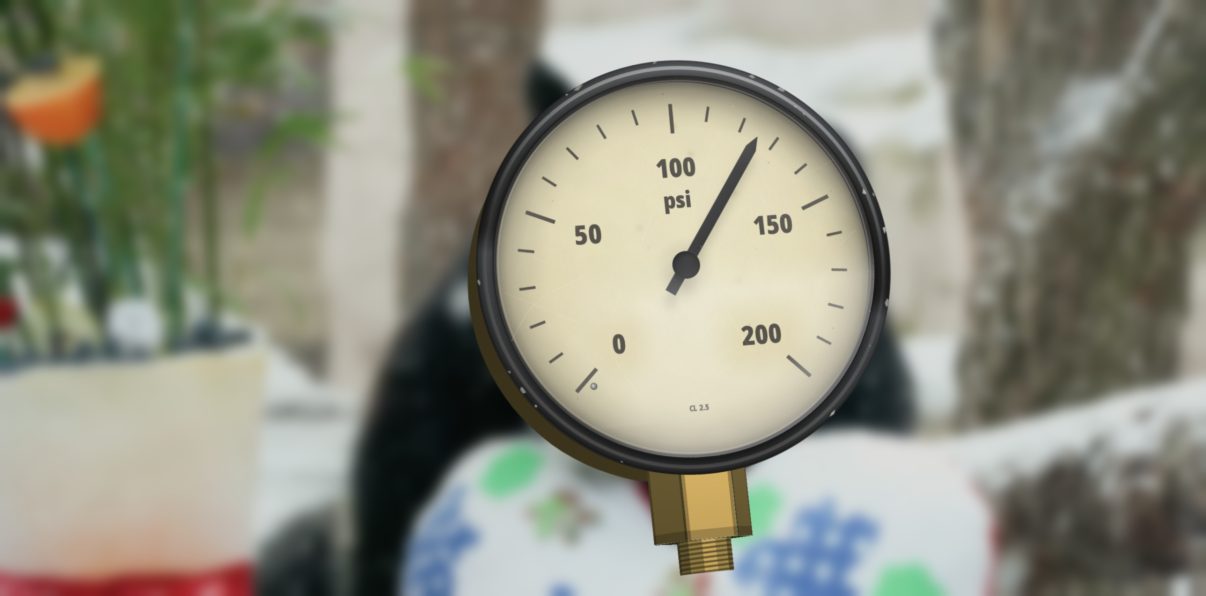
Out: value=125 unit=psi
